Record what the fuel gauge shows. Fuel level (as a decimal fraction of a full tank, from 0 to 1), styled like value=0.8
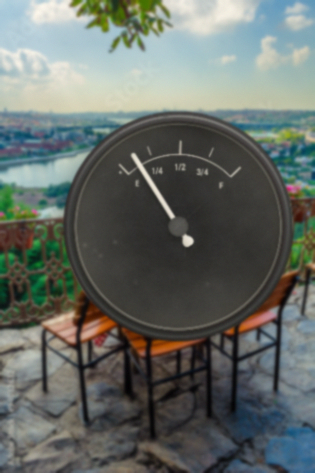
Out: value=0.125
